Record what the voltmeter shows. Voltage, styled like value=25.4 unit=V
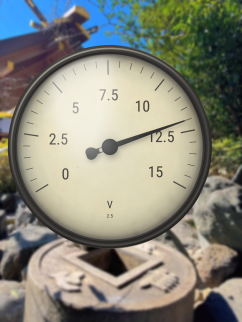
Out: value=12 unit=V
